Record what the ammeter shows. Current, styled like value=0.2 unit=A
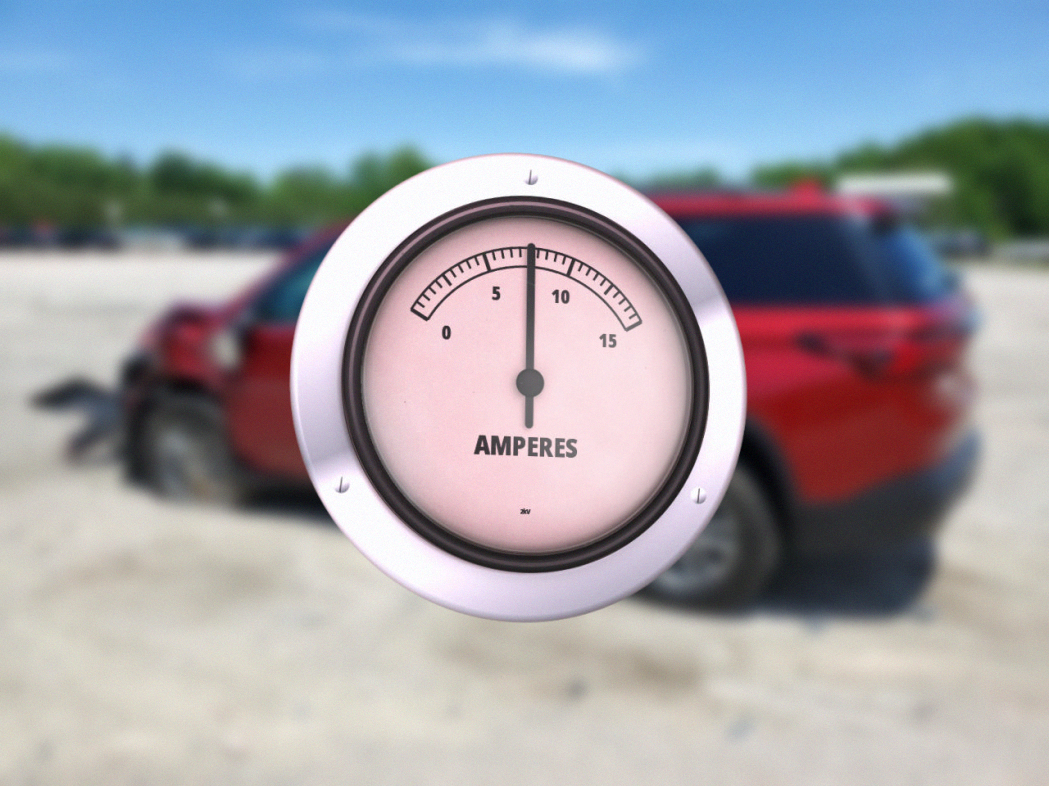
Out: value=7.5 unit=A
